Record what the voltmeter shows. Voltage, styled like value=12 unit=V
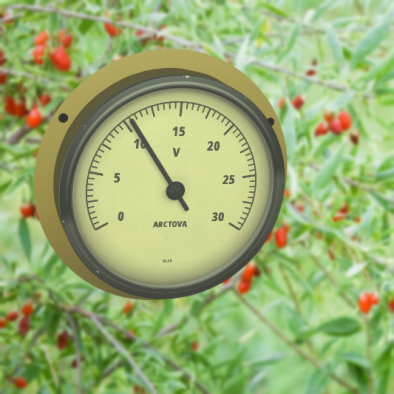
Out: value=10.5 unit=V
